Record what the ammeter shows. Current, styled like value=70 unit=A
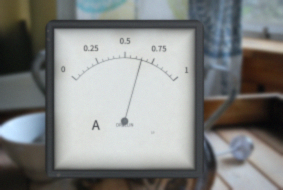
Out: value=0.65 unit=A
